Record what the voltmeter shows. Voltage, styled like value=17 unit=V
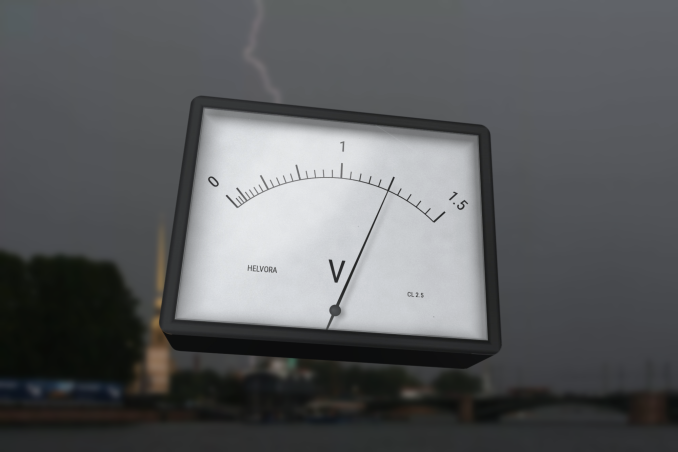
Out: value=1.25 unit=V
